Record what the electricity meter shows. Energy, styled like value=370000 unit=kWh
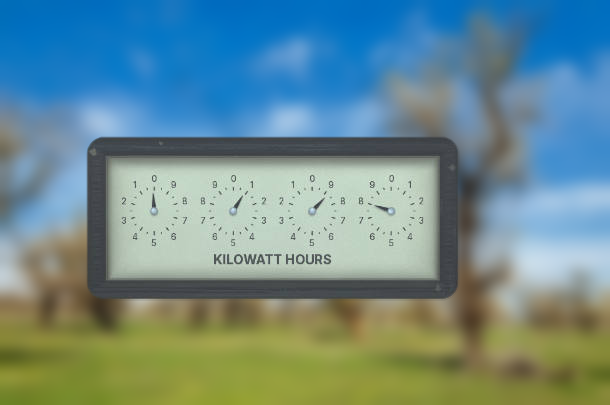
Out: value=88 unit=kWh
